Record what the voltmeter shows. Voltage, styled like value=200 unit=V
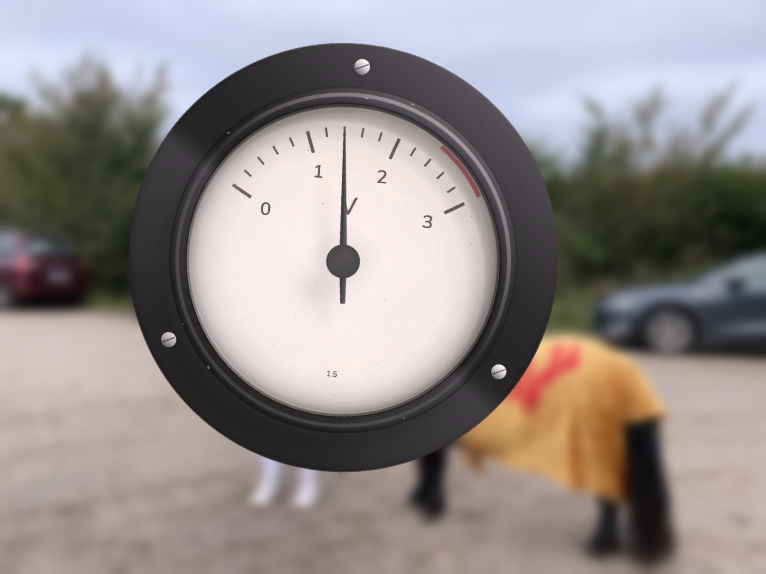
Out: value=1.4 unit=V
